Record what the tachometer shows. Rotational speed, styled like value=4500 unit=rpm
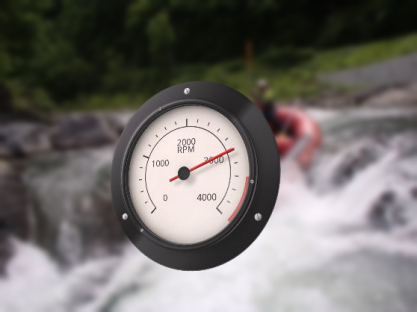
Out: value=3000 unit=rpm
